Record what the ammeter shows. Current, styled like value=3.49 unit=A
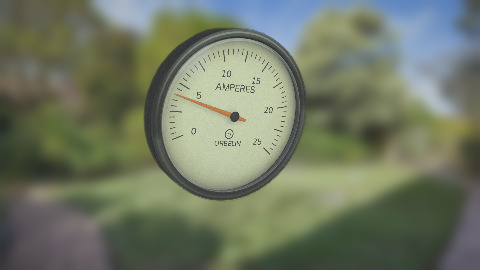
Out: value=4 unit=A
